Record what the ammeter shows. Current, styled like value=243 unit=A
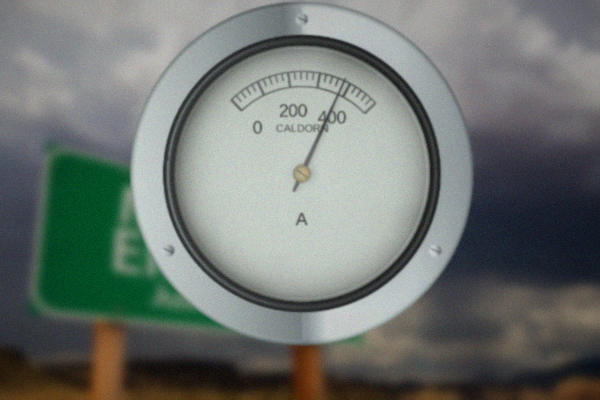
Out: value=380 unit=A
